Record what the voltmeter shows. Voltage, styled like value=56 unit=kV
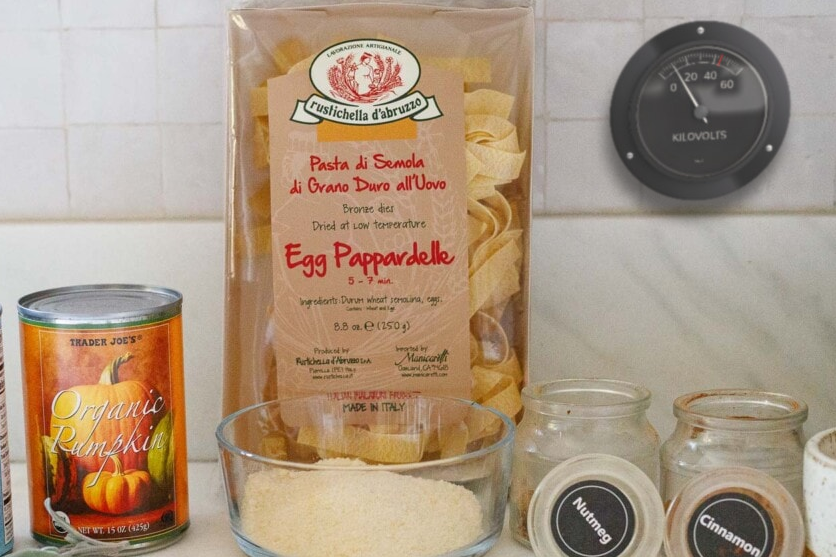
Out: value=10 unit=kV
